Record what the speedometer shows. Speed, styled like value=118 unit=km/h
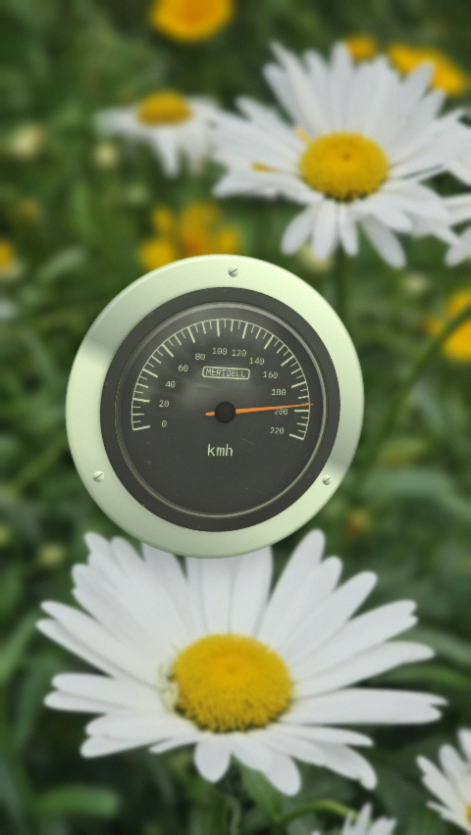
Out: value=195 unit=km/h
